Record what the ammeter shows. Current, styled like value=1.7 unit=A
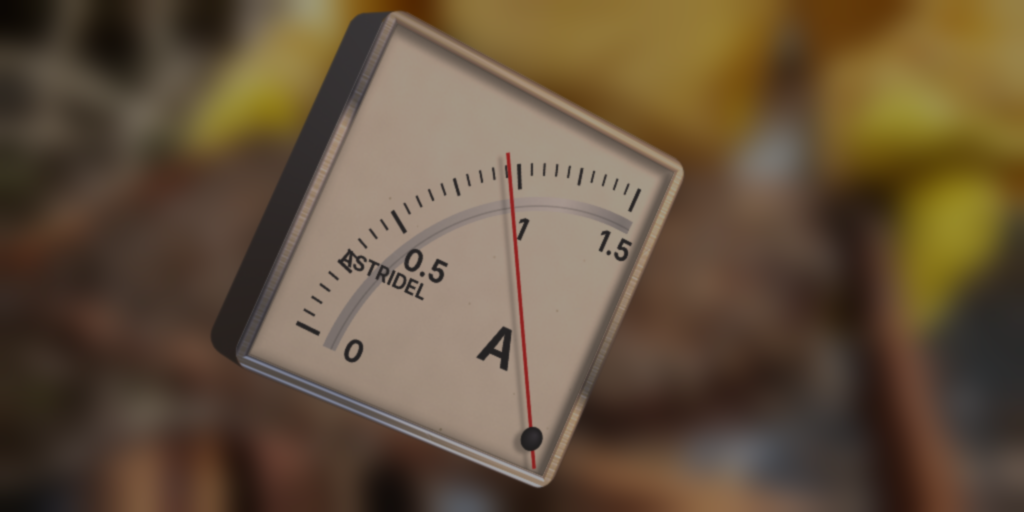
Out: value=0.95 unit=A
